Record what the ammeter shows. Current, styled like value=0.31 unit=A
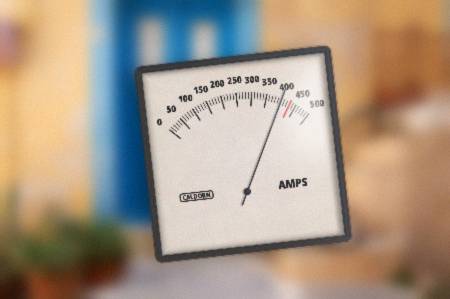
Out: value=400 unit=A
